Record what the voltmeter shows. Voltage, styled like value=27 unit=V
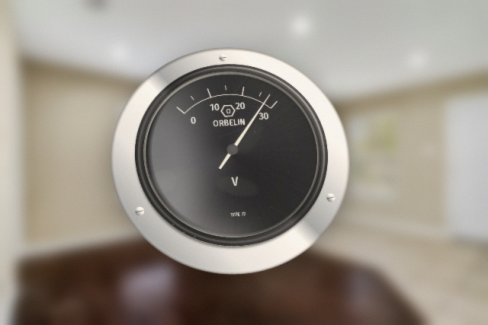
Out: value=27.5 unit=V
